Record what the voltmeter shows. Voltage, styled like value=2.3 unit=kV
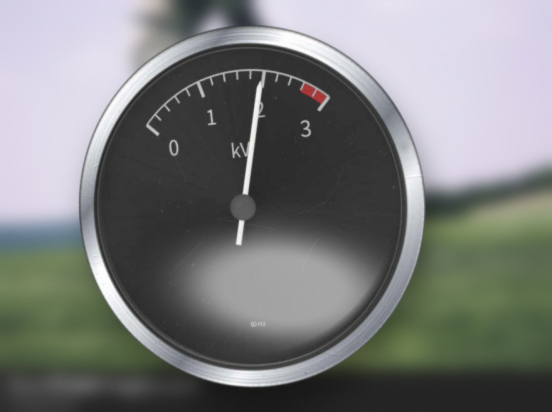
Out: value=2 unit=kV
